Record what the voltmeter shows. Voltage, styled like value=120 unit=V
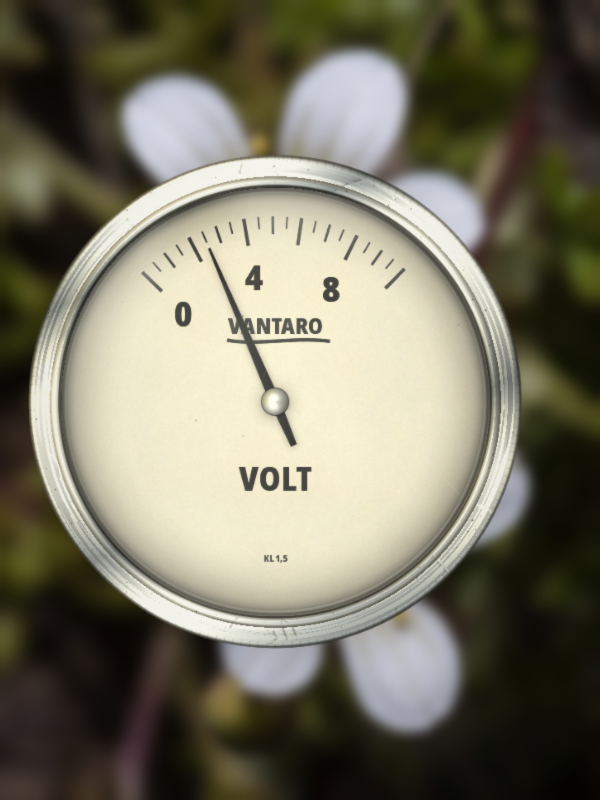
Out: value=2.5 unit=V
